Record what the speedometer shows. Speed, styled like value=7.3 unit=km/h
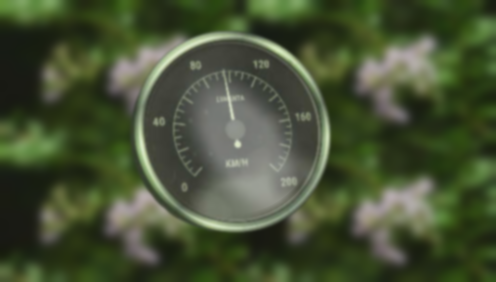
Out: value=95 unit=km/h
